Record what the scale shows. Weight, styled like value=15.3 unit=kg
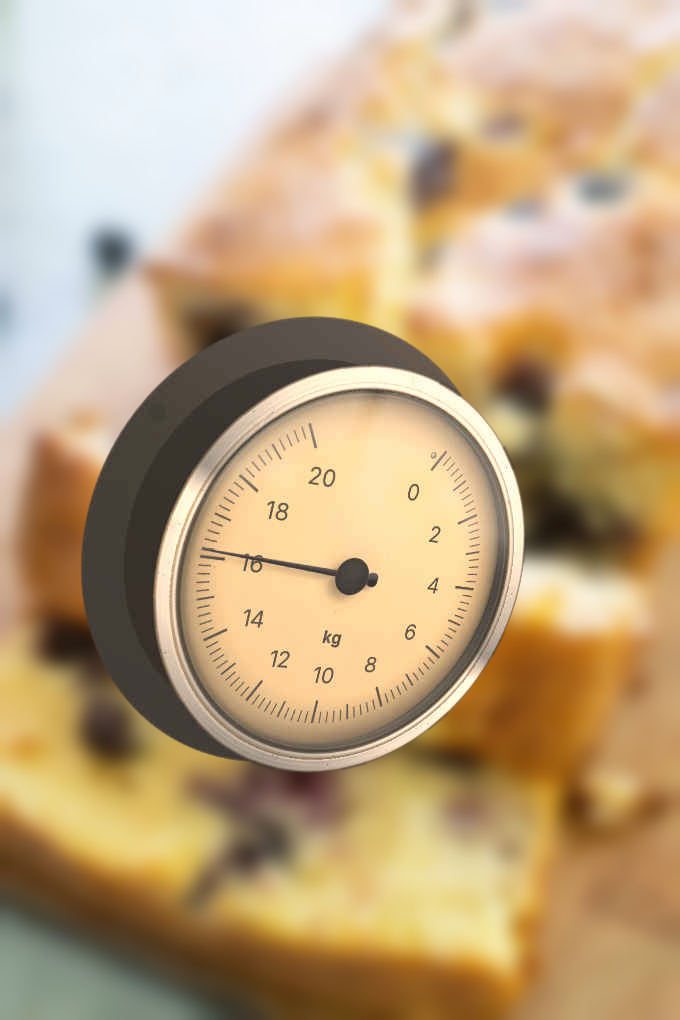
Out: value=16.2 unit=kg
